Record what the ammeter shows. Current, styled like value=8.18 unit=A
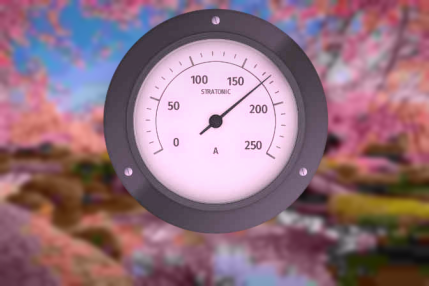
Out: value=175 unit=A
